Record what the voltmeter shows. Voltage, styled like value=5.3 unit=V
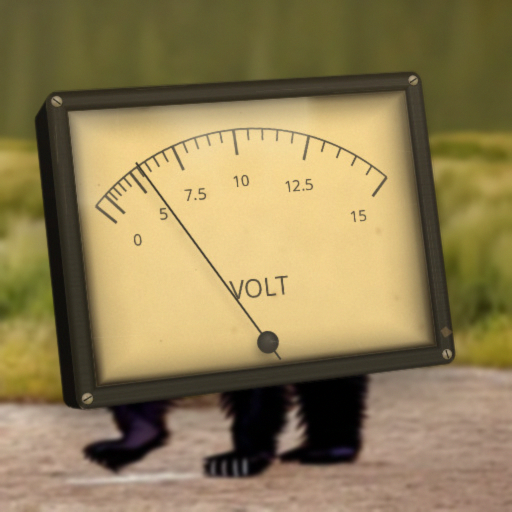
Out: value=5.5 unit=V
